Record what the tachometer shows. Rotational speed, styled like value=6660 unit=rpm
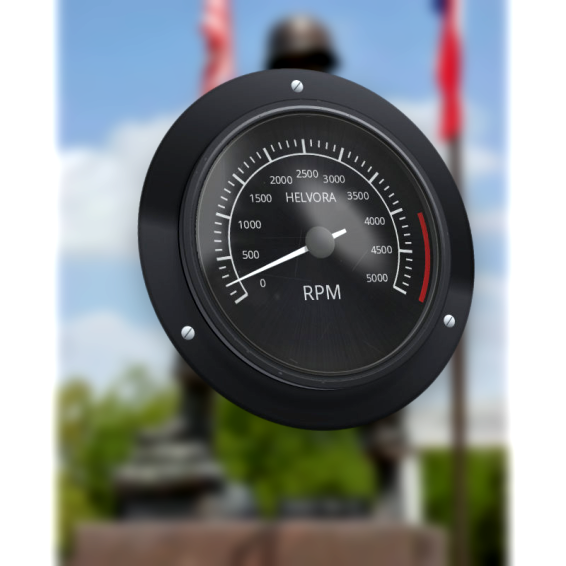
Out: value=200 unit=rpm
